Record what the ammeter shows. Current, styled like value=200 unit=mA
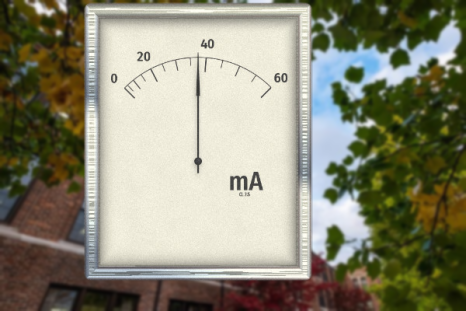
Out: value=37.5 unit=mA
